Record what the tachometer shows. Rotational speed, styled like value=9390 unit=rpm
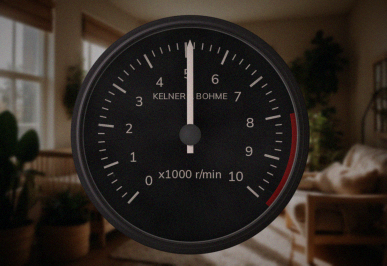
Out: value=5100 unit=rpm
